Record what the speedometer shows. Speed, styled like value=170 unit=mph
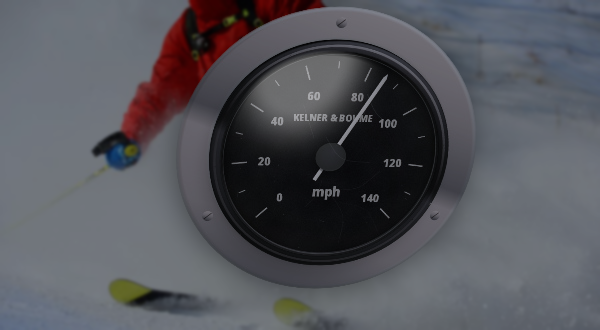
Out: value=85 unit=mph
